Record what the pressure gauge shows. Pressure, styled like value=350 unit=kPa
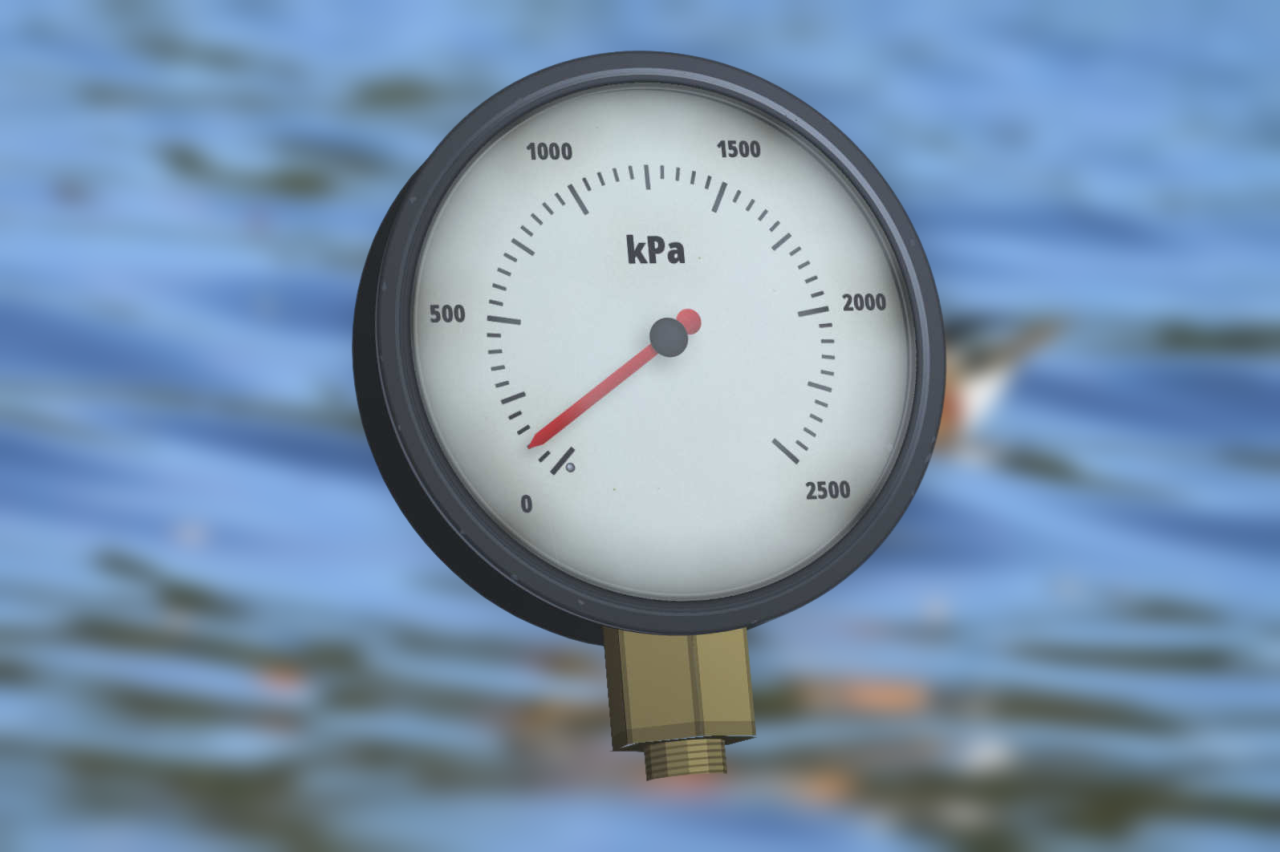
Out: value=100 unit=kPa
